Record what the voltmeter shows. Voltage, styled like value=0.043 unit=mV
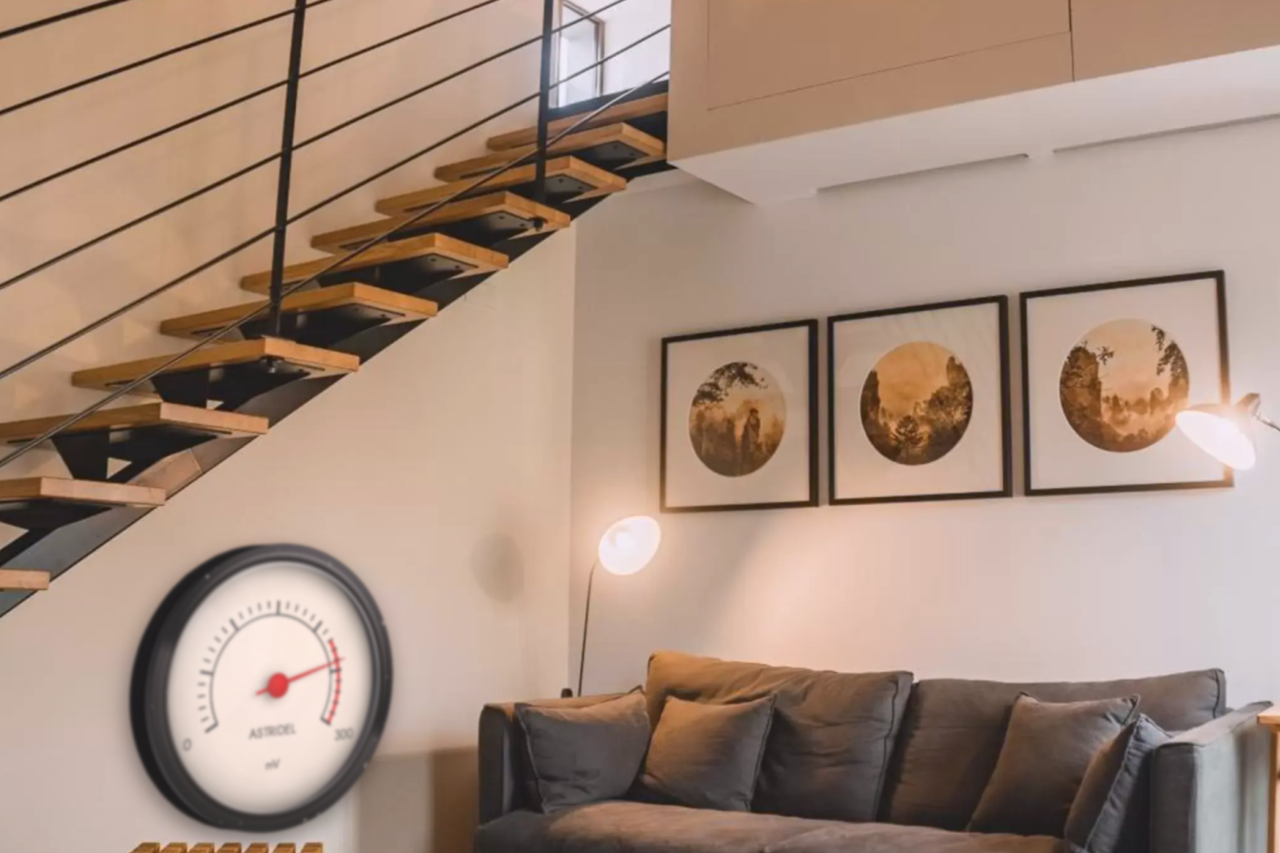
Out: value=240 unit=mV
